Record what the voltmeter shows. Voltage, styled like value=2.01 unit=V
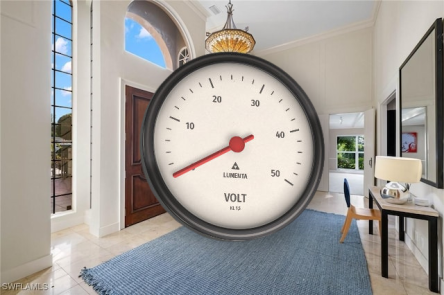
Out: value=0 unit=V
